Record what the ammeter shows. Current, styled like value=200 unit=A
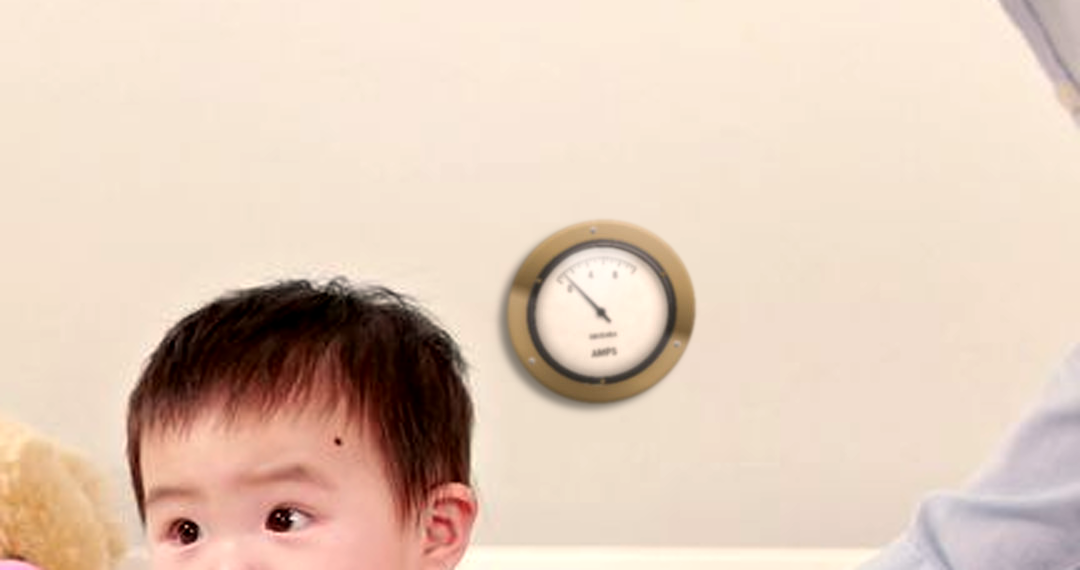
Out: value=1 unit=A
